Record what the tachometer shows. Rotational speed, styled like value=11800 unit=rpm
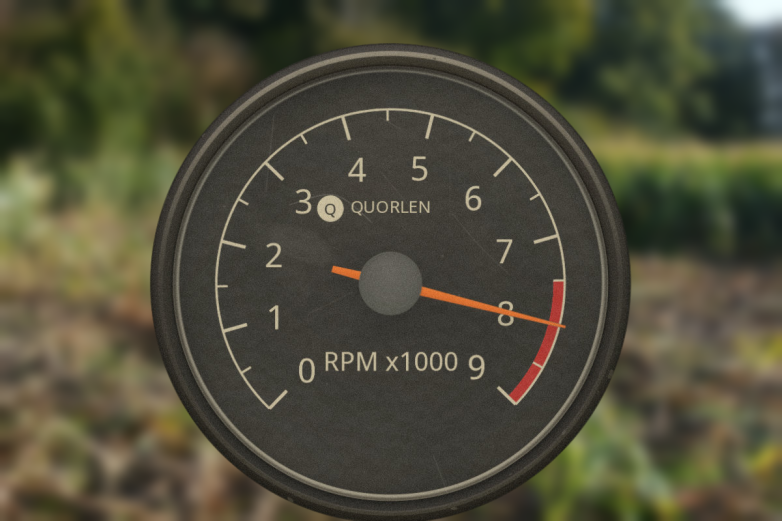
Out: value=8000 unit=rpm
